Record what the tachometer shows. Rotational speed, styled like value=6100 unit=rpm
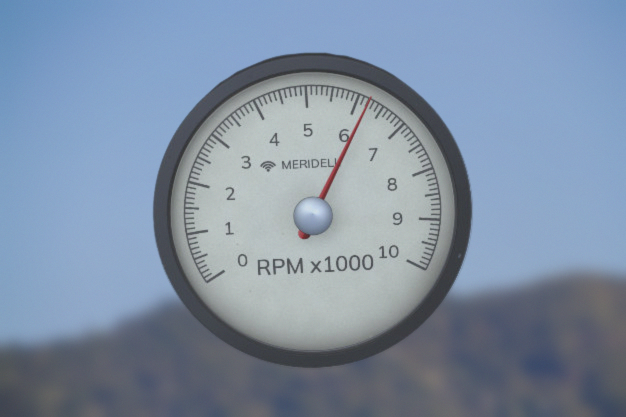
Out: value=6200 unit=rpm
